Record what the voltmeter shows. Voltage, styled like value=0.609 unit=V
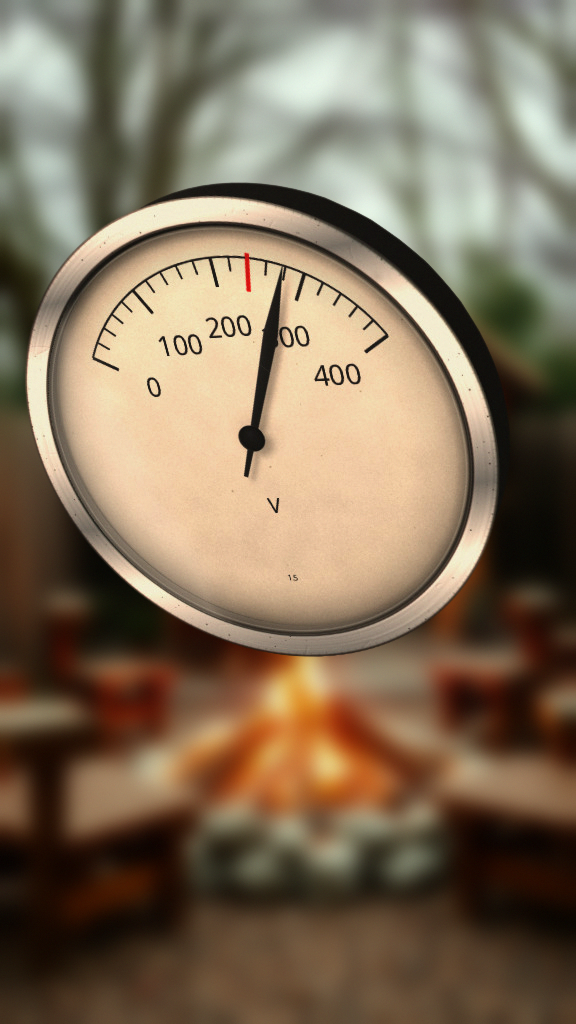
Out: value=280 unit=V
